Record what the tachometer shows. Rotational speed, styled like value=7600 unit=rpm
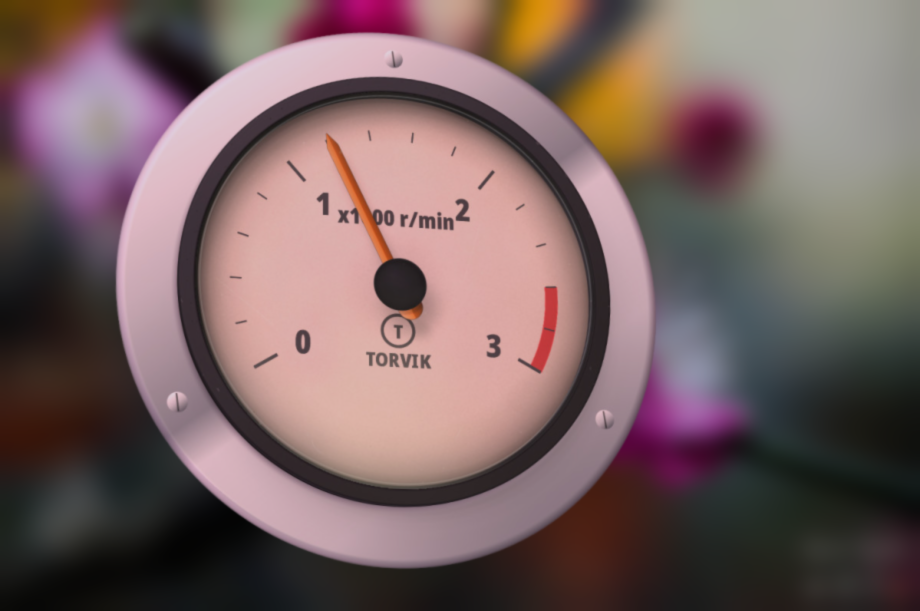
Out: value=1200 unit=rpm
